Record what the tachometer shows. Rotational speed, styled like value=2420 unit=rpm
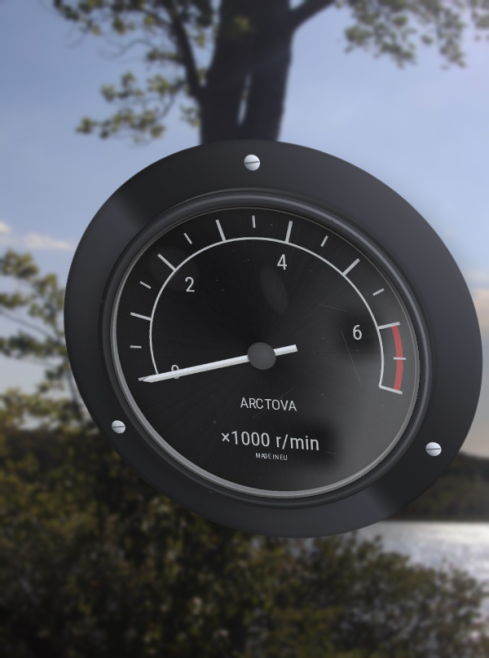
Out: value=0 unit=rpm
